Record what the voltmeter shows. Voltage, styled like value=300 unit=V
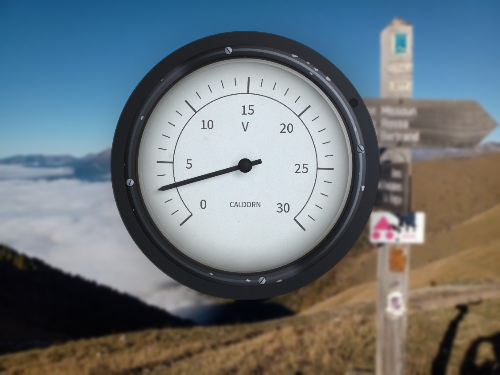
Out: value=3 unit=V
